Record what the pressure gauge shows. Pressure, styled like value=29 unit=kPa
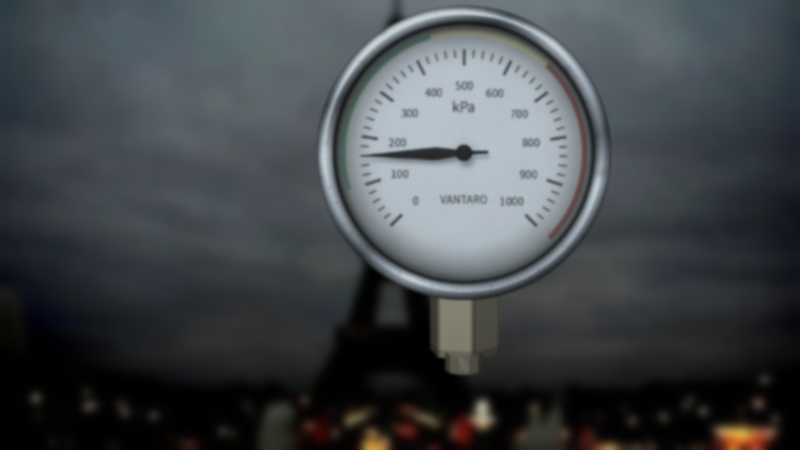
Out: value=160 unit=kPa
